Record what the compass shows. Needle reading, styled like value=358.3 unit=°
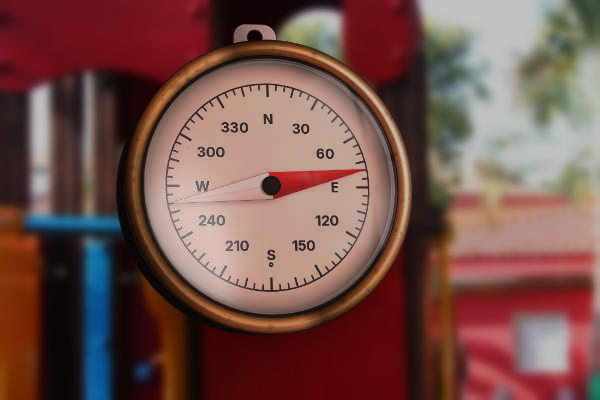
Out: value=80 unit=°
